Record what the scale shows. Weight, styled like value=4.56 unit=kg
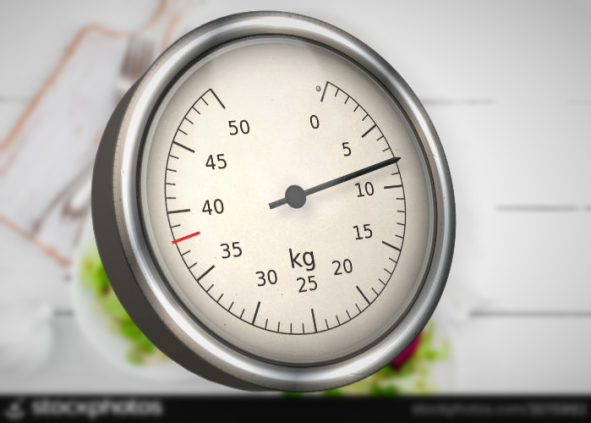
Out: value=8 unit=kg
